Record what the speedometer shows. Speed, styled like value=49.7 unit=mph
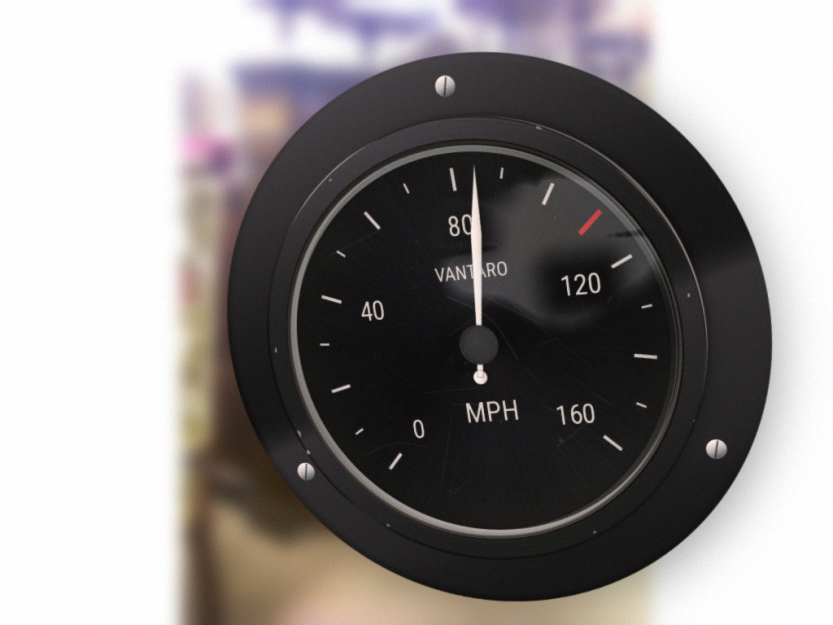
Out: value=85 unit=mph
